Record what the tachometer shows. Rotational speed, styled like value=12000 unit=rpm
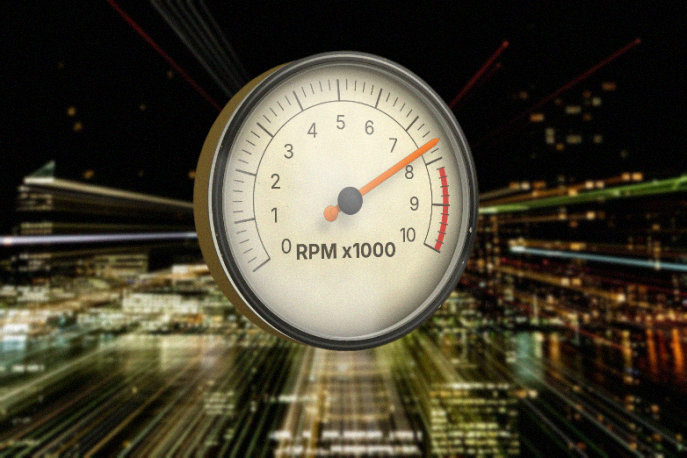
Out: value=7600 unit=rpm
